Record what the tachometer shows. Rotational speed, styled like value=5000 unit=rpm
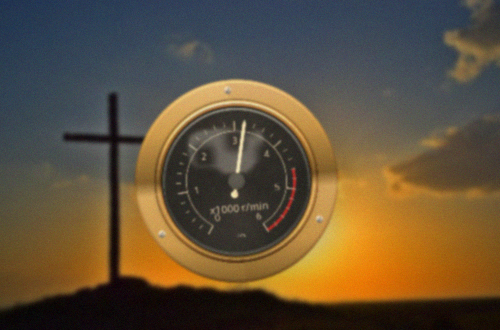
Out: value=3200 unit=rpm
